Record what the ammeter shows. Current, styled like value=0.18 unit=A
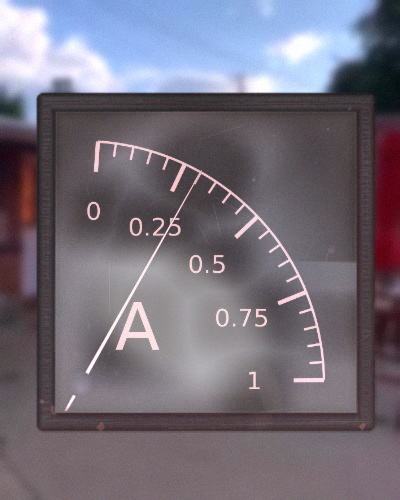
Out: value=0.3 unit=A
